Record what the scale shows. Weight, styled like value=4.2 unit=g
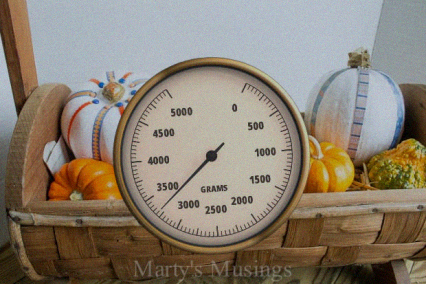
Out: value=3300 unit=g
